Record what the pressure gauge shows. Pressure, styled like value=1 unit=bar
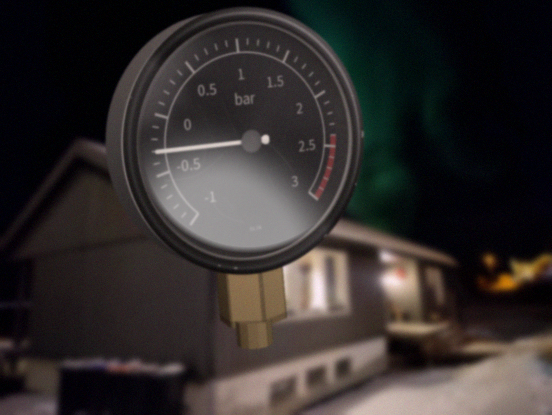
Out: value=-0.3 unit=bar
